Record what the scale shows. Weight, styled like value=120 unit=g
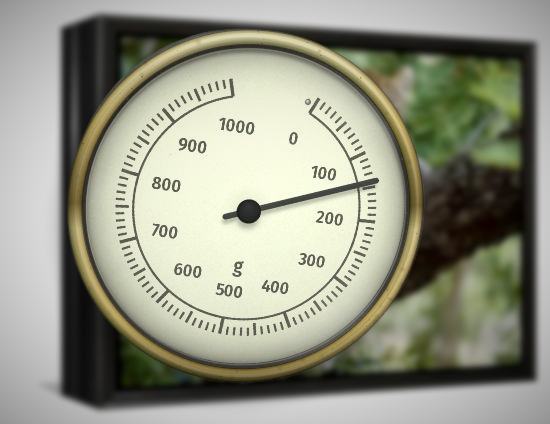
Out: value=140 unit=g
